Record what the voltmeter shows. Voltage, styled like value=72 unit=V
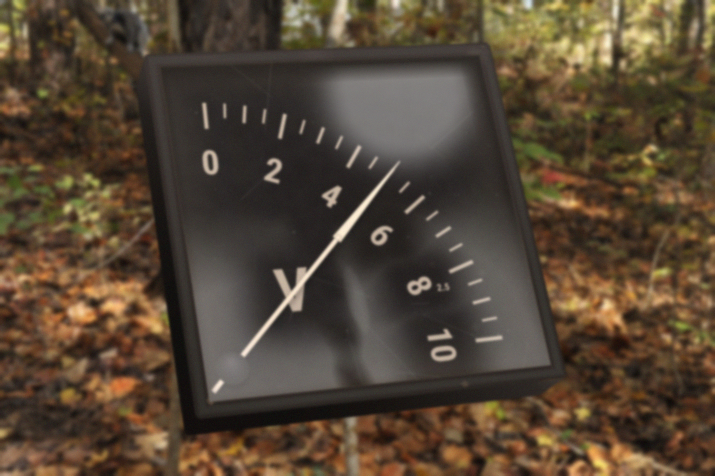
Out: value=5 unit=V
